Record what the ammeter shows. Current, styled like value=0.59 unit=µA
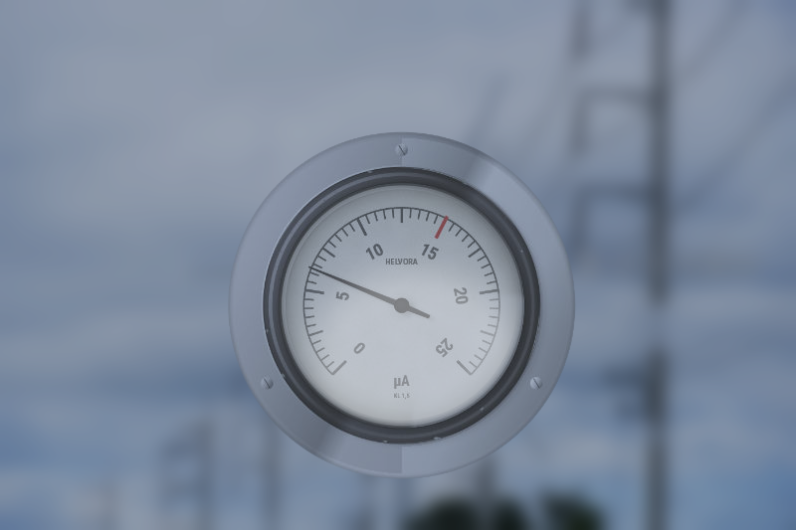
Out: value=6.25 unit=µA
